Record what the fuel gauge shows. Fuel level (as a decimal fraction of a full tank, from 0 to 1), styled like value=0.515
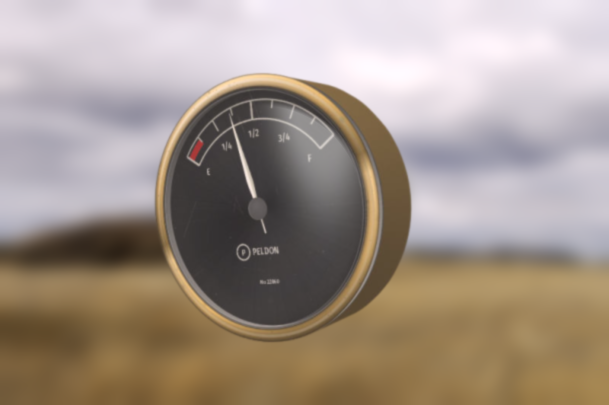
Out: value=0.375
